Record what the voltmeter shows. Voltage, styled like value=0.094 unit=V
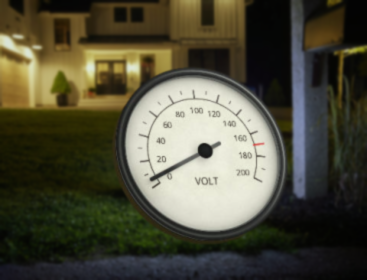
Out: value=5 unit=V
